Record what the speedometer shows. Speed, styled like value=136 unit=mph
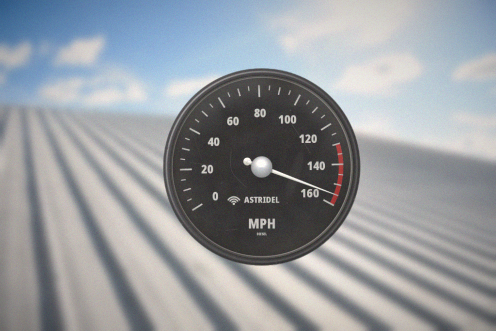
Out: value=155 unit=mph
